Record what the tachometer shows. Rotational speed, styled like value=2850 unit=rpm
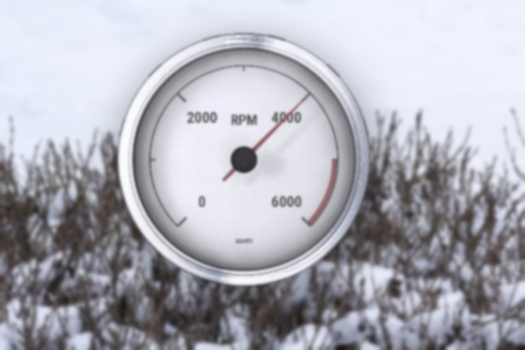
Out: value=4000 unit=rpm
